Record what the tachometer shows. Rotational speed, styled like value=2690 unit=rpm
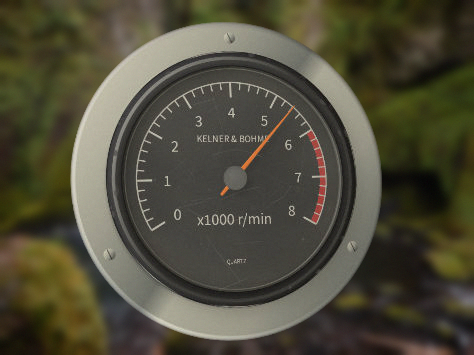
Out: value=5400 unit=rpm
